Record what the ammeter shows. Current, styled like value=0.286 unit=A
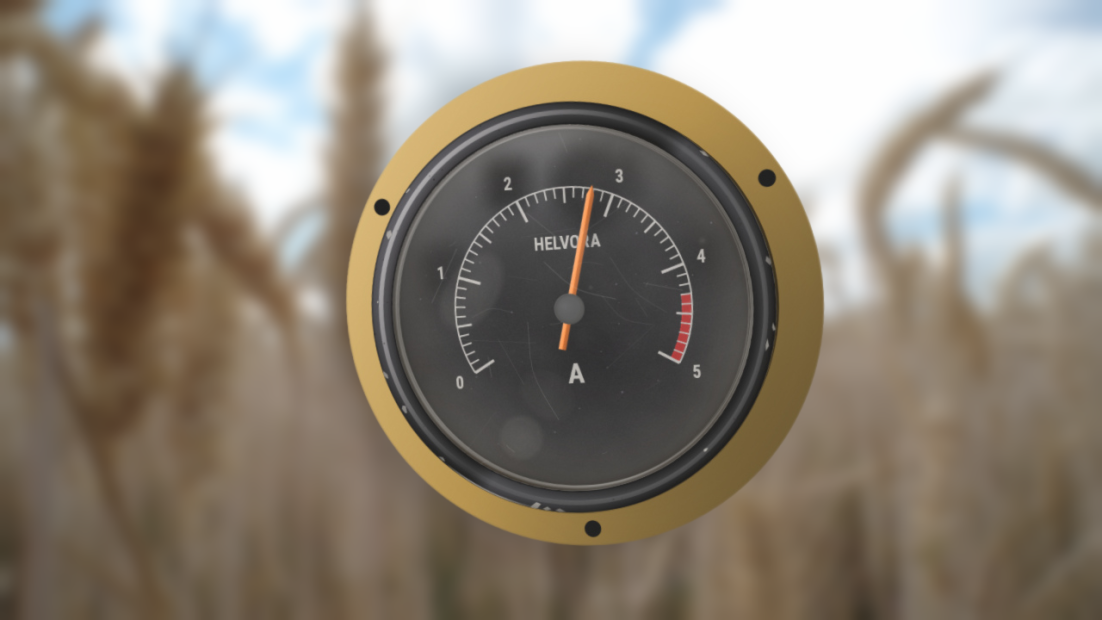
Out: value=2.8 unit=A
